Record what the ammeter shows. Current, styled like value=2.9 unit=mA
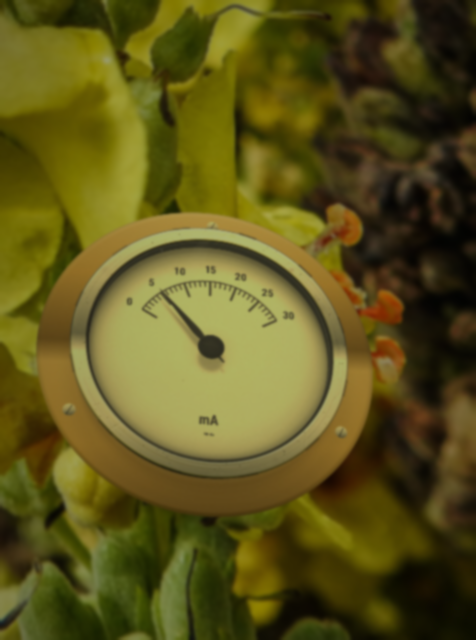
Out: value=5 unit=mA
